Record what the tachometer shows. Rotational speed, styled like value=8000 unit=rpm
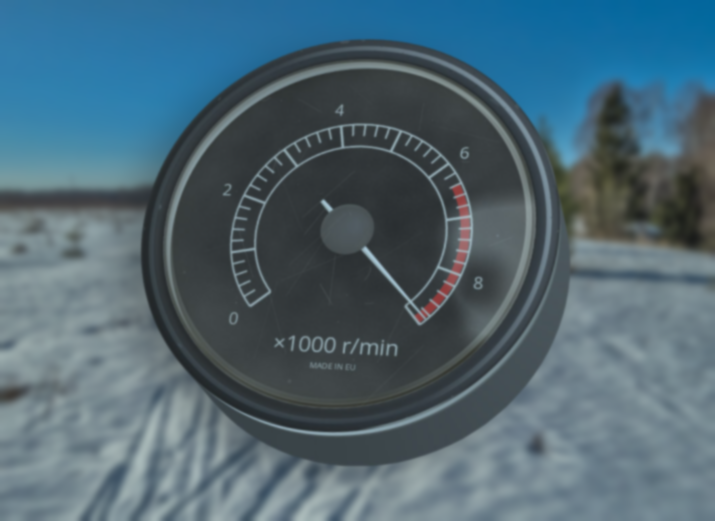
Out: value=8900 unit=rpm
